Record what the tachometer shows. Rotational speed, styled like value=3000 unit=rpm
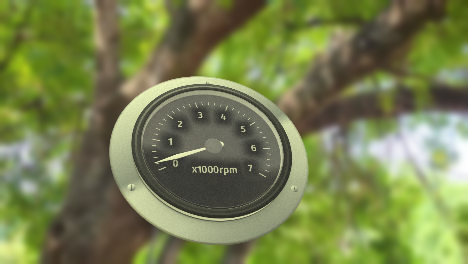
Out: value=200 unit=rpm
